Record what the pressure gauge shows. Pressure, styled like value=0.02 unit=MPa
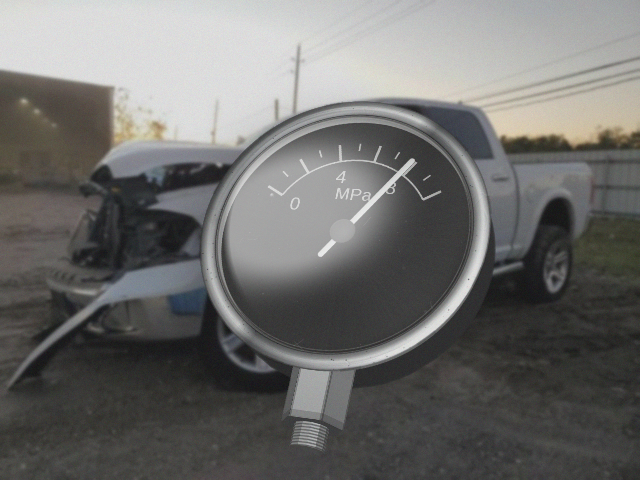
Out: value=8 unit=MPa
